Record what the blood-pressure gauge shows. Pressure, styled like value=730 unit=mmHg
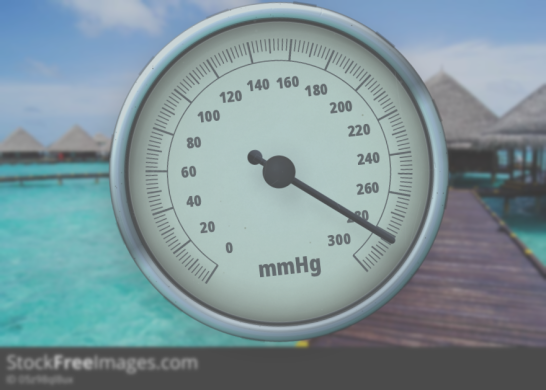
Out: value=282 unit=mmHg
